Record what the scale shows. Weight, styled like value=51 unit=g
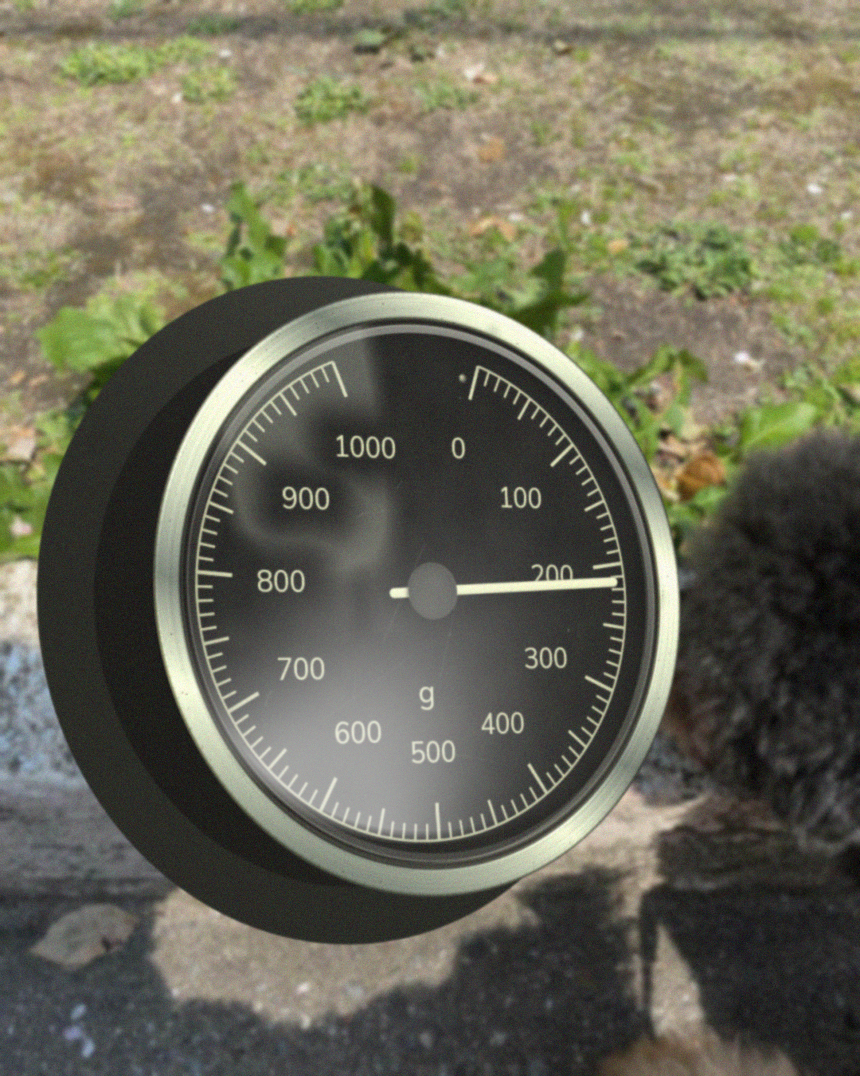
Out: value=215 unit=g
